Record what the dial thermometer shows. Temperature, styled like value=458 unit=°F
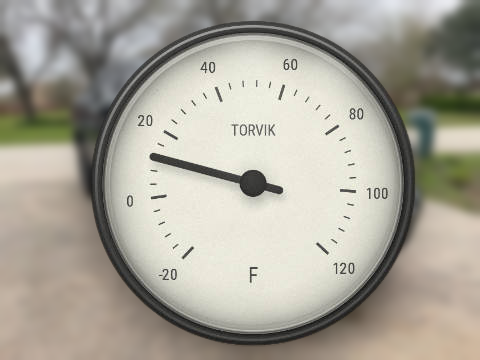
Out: value=12 unit=°F
